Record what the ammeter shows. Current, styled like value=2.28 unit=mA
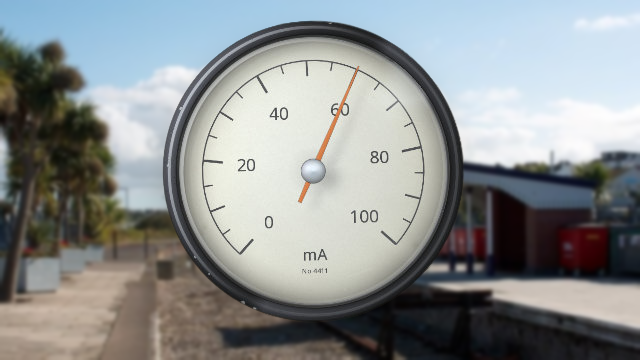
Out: value=60 unit=mA
